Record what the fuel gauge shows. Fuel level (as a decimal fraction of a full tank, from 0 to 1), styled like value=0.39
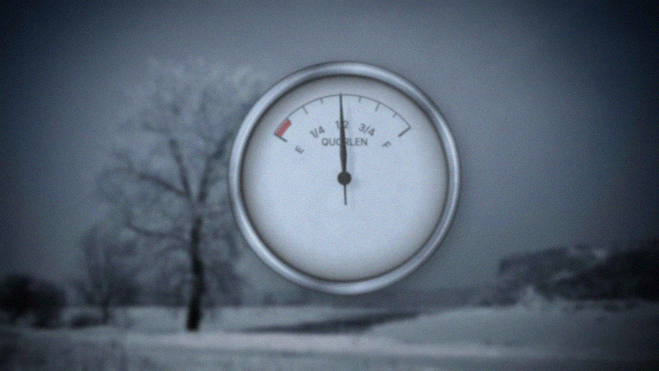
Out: value=0.5
